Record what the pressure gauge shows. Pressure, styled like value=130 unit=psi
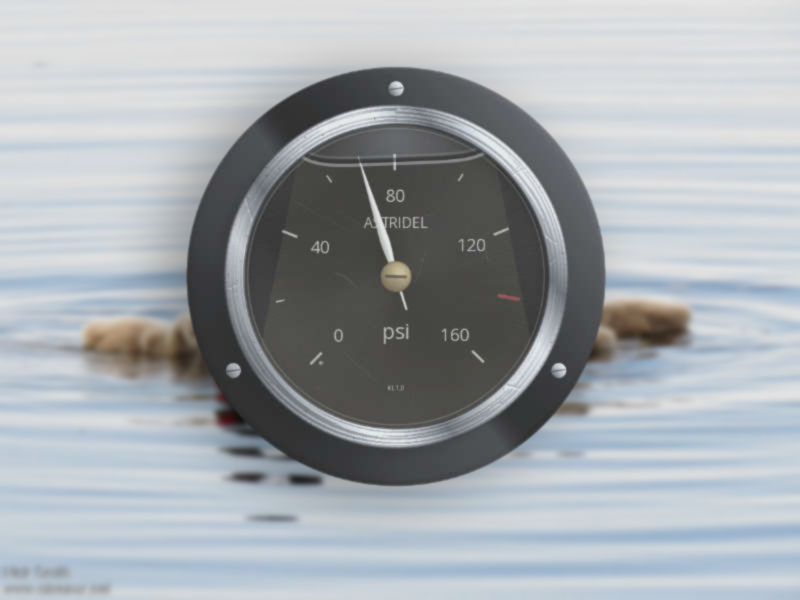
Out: value=70 unit=psi
